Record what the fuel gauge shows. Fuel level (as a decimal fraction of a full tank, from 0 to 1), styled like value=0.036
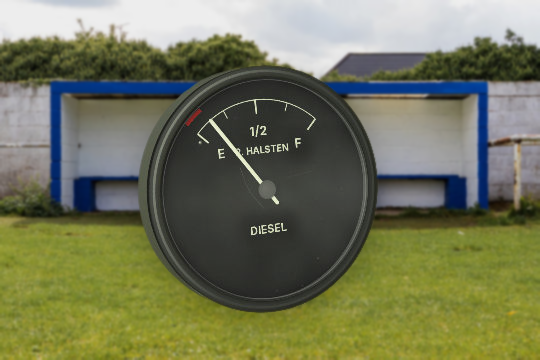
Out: value=0.125
